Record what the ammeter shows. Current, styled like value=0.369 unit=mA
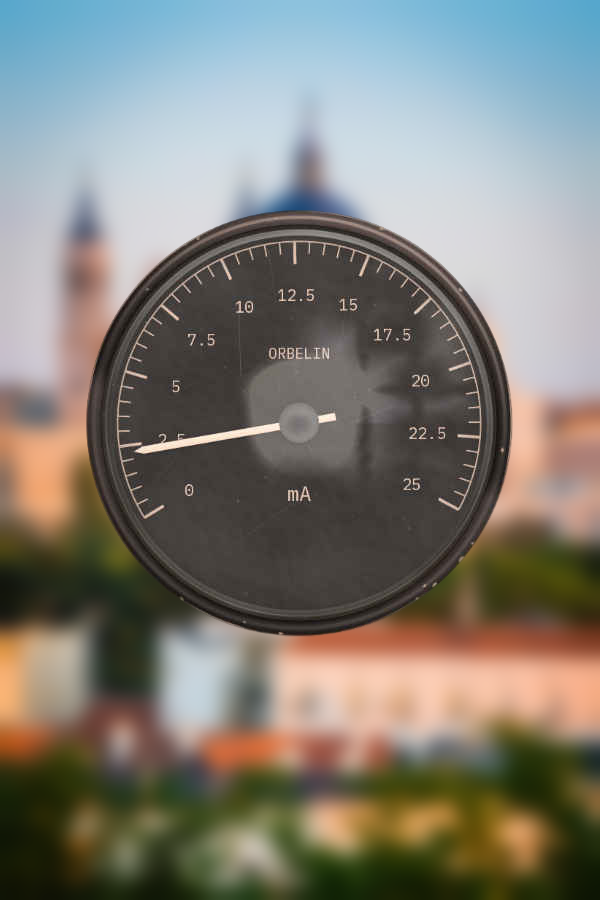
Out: value=2.25 unit=mA
